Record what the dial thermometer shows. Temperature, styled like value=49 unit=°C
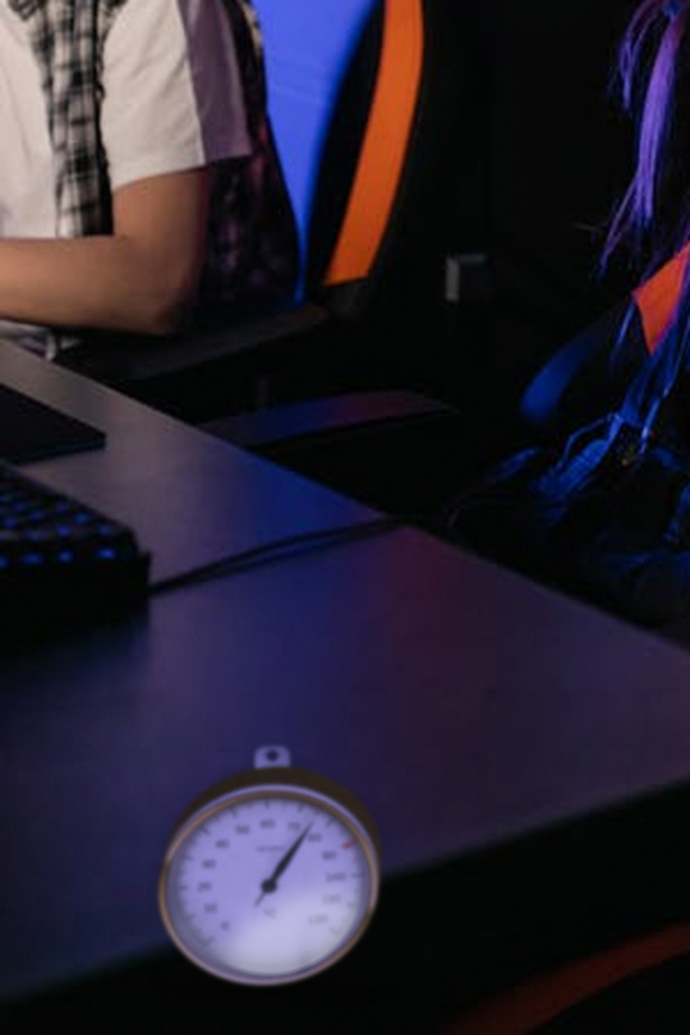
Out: value=75 unit=°C
